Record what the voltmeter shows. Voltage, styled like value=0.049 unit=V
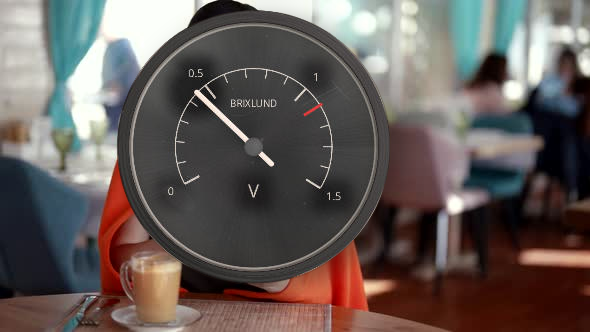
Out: value=0.45 unit=V
